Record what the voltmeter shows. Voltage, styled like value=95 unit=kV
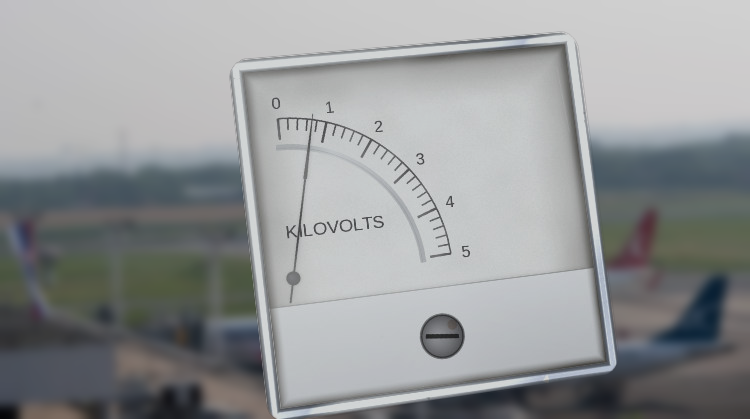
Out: value=0.7 unit=kV
